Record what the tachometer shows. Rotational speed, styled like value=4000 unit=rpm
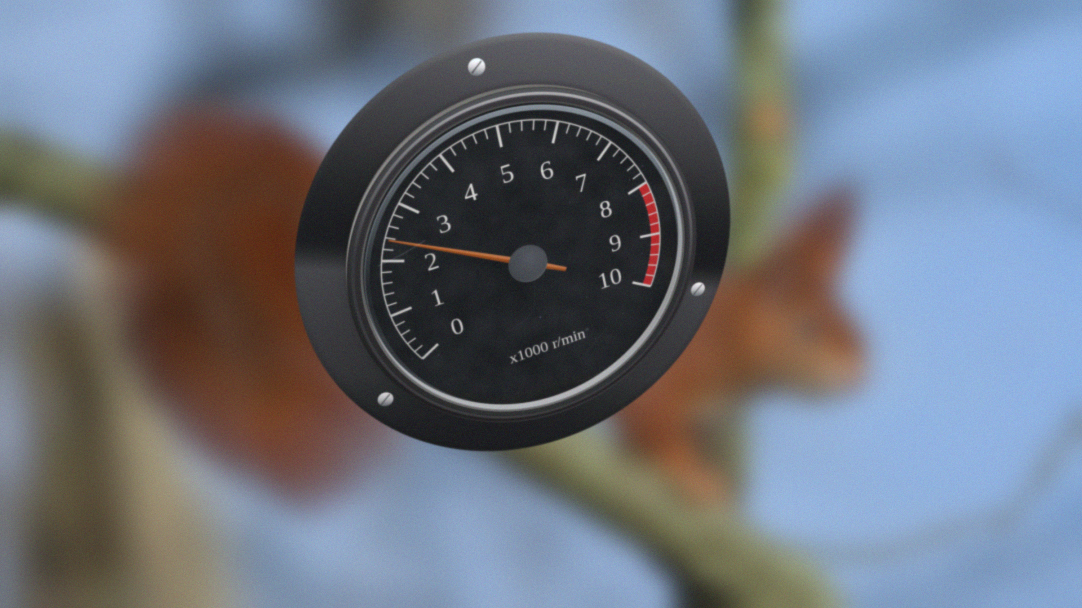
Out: value=2400 unit=rpm
